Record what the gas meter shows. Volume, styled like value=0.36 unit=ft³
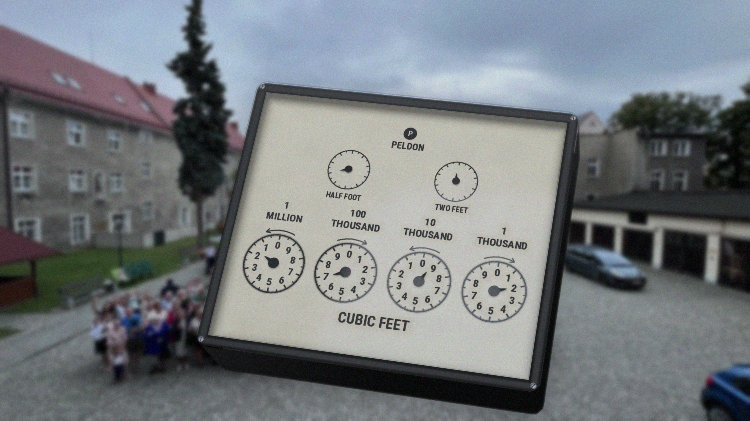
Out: value=169200 unit=ft³
